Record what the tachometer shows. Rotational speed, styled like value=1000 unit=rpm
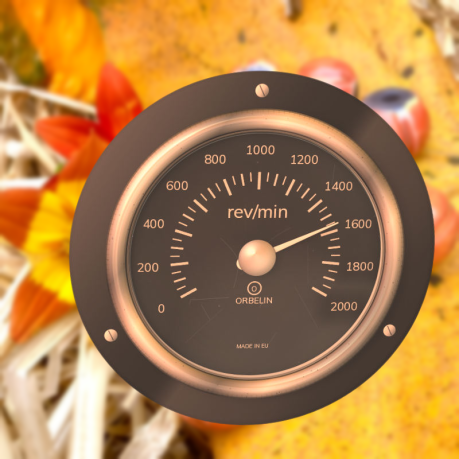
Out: value=1550 unit=rpm
